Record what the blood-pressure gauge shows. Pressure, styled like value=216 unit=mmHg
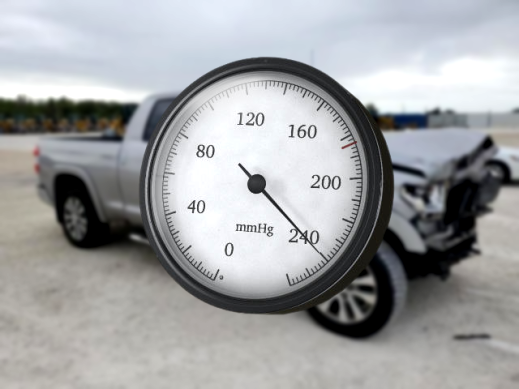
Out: value=240 unit=mmHg
